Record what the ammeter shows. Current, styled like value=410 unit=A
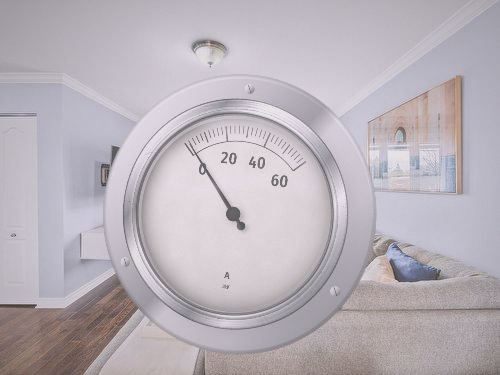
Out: value=2 unit=A
